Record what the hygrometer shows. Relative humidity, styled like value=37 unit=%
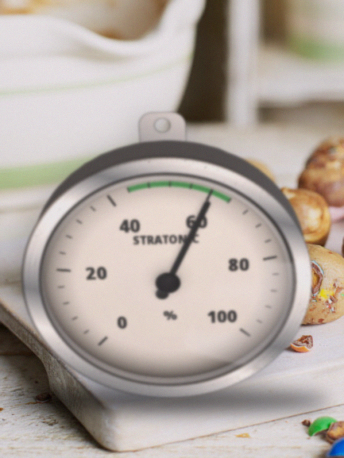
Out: value=60 unit=%
